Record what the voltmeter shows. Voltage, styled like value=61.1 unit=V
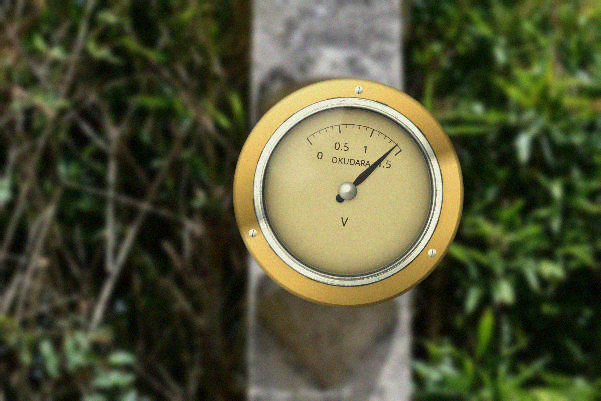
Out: value=1.4 unit=V
